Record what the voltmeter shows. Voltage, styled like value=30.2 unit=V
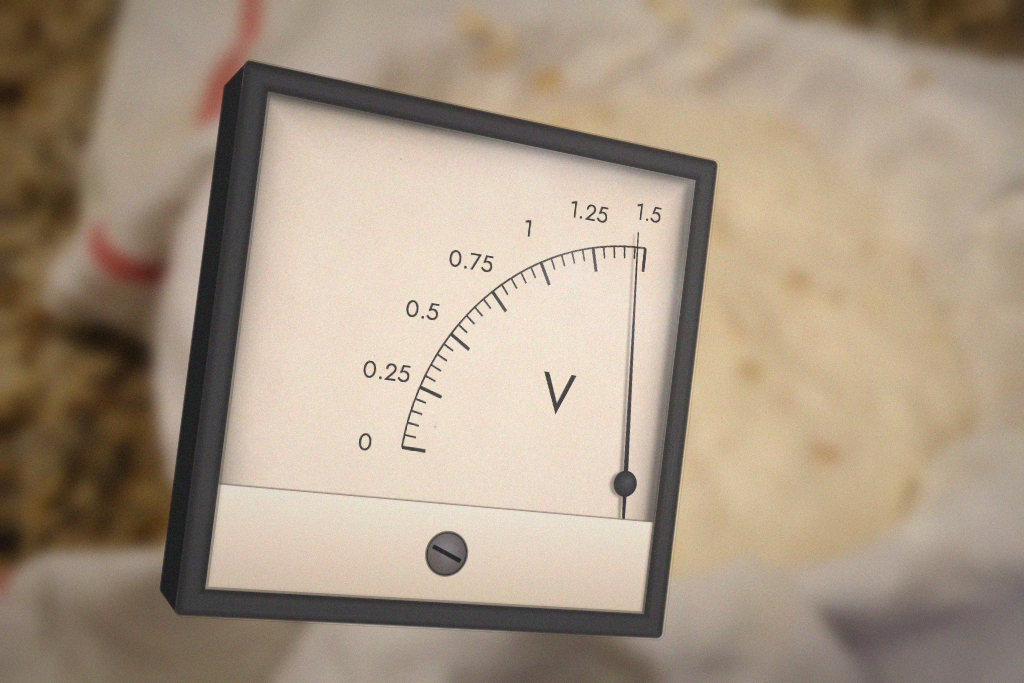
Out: value=1.45 unit=V
